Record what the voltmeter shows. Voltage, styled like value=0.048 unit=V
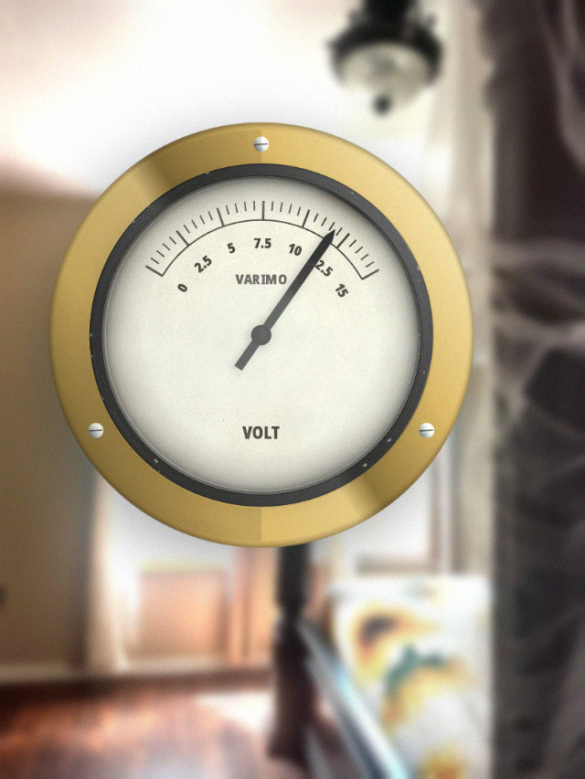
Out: value=11.75 unit=V
